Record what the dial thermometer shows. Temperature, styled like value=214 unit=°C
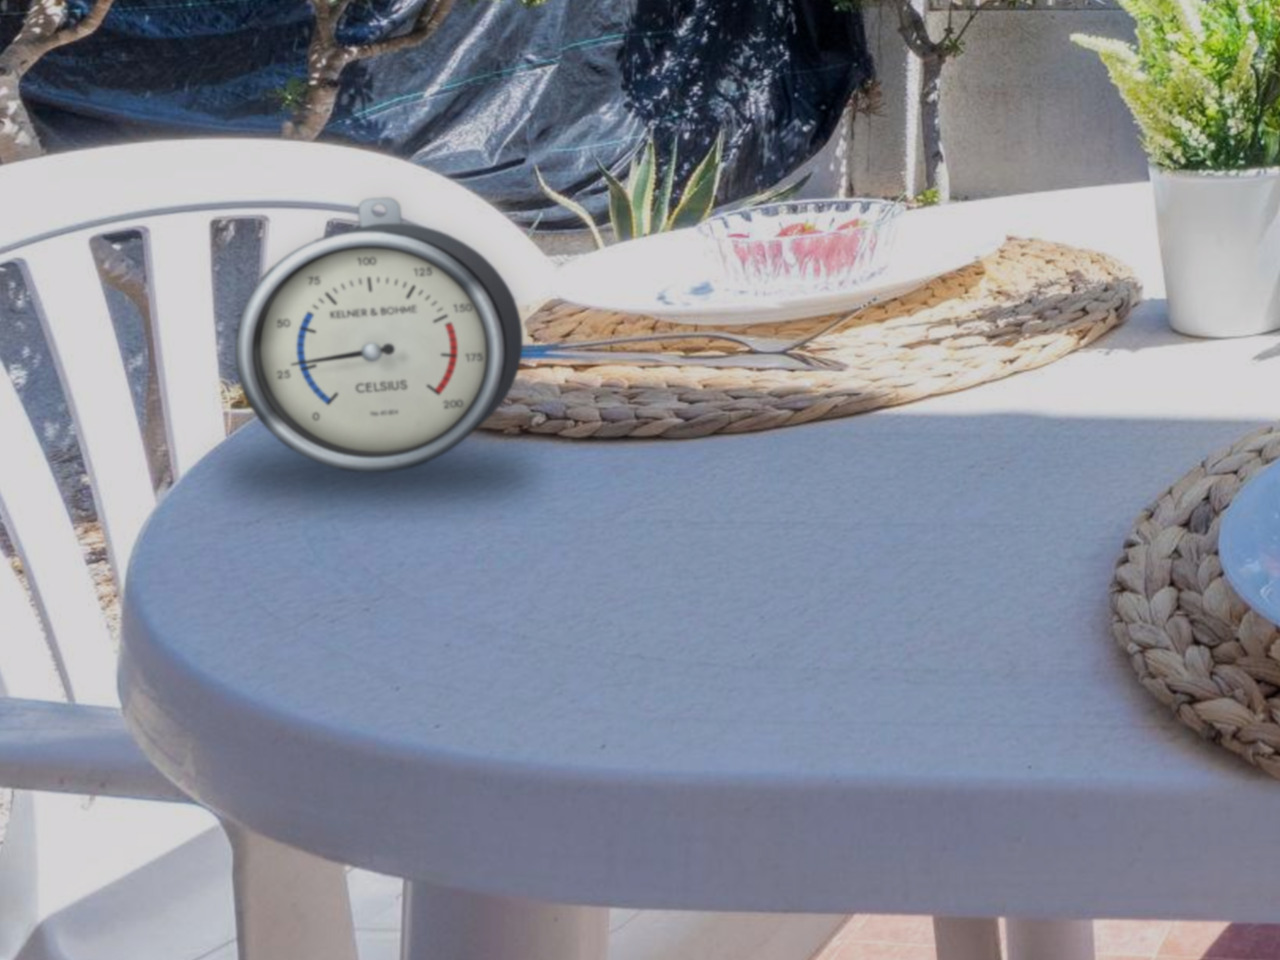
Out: value=30 unit=°C
